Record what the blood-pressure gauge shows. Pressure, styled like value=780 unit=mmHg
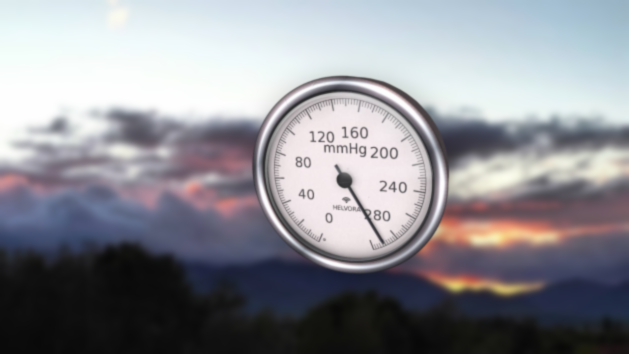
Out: value=290 unit=mmHg
